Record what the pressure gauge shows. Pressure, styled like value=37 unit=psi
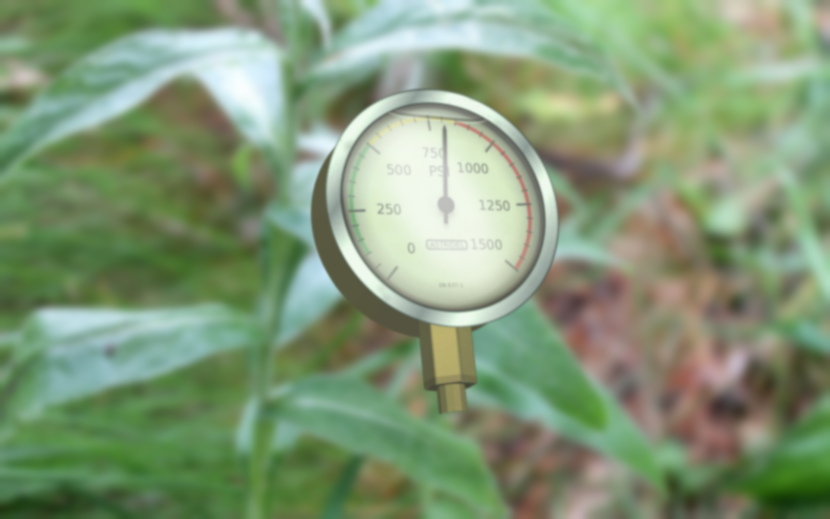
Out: value=800 unit=psi
